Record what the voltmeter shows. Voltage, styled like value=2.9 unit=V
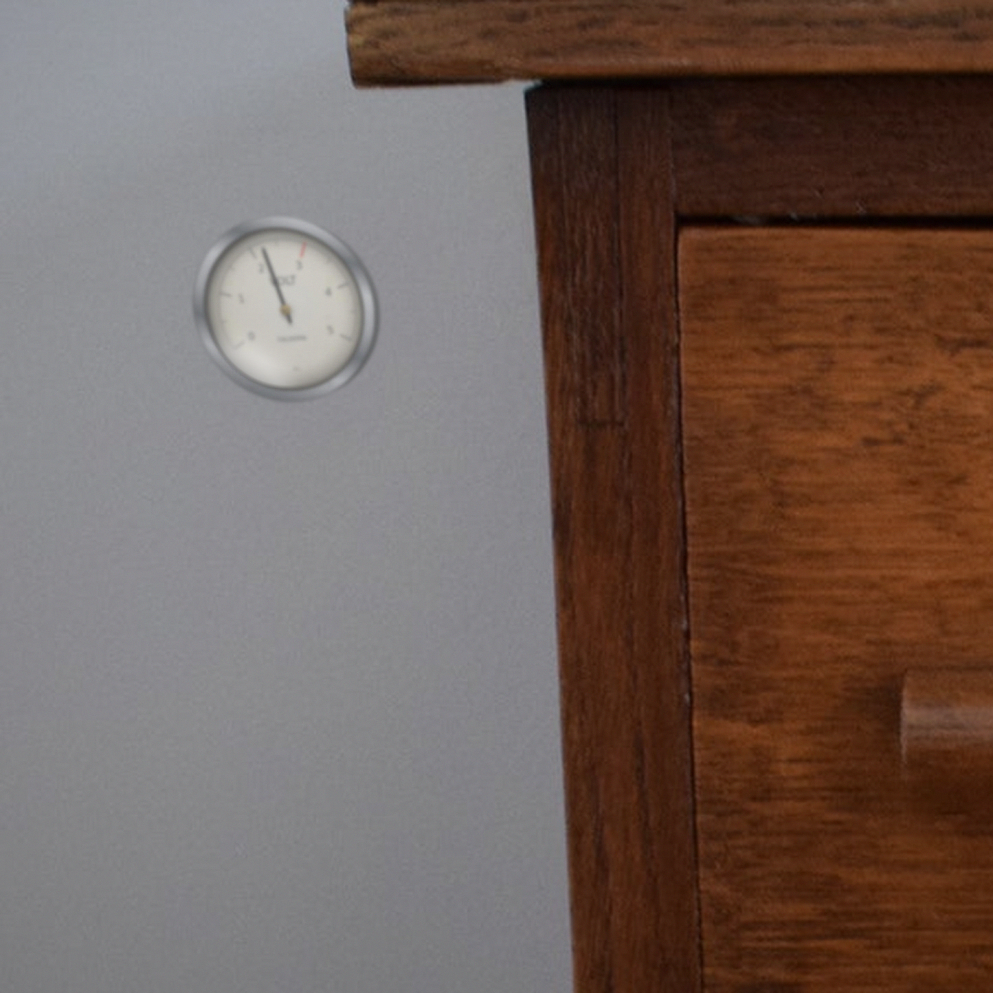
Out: value=2.25 unit=V
